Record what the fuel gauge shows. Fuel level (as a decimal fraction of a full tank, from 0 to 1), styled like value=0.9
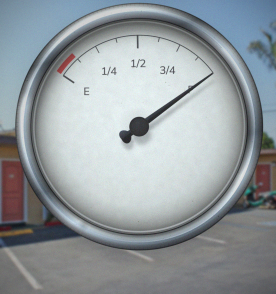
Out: value=1
